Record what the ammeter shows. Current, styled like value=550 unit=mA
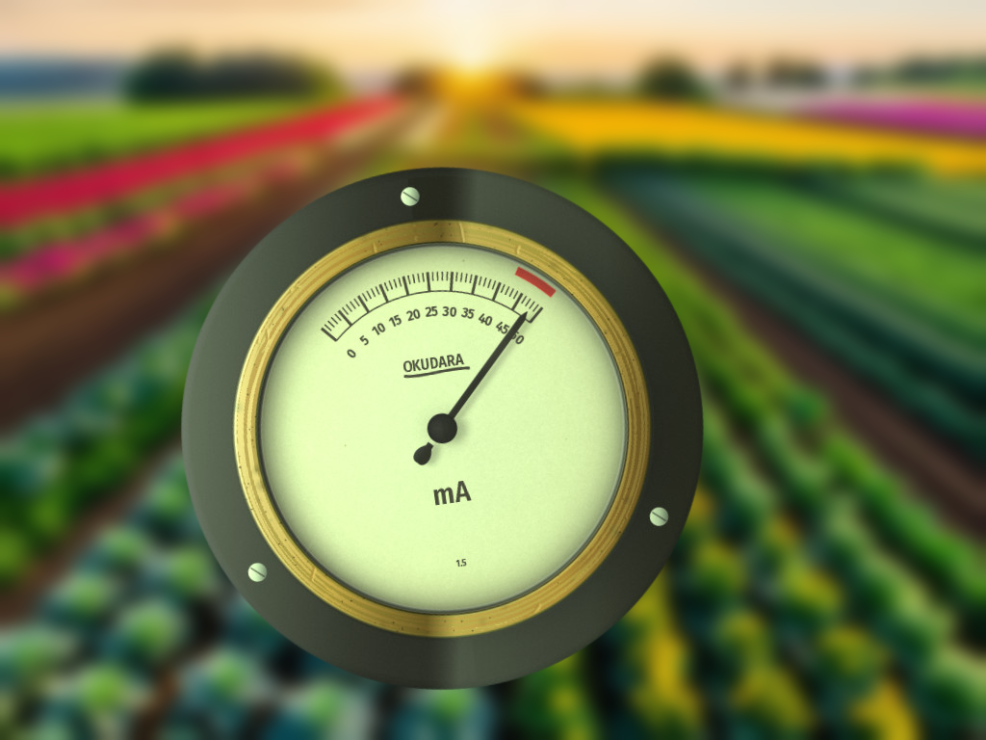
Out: value=48 unit=mA
